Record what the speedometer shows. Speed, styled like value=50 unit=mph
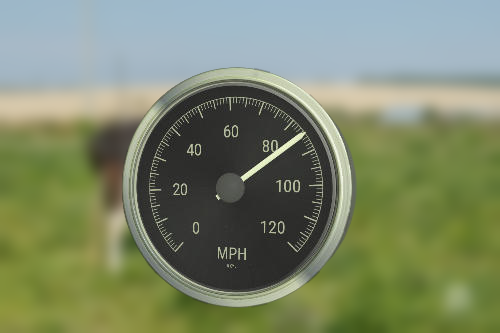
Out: value=85 unit=mph
